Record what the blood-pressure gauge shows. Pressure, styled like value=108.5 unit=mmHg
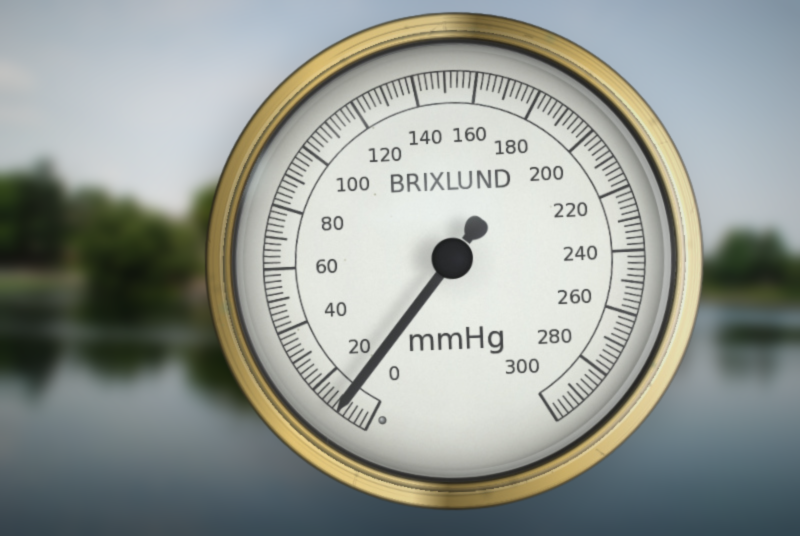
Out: value=10 unit=mmHg
